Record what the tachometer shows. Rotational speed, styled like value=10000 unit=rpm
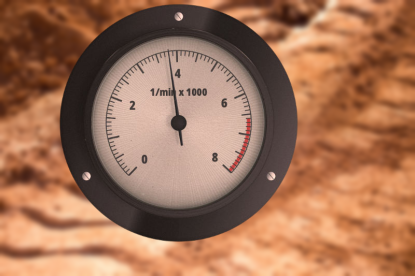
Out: value=3800 unit=rpm
